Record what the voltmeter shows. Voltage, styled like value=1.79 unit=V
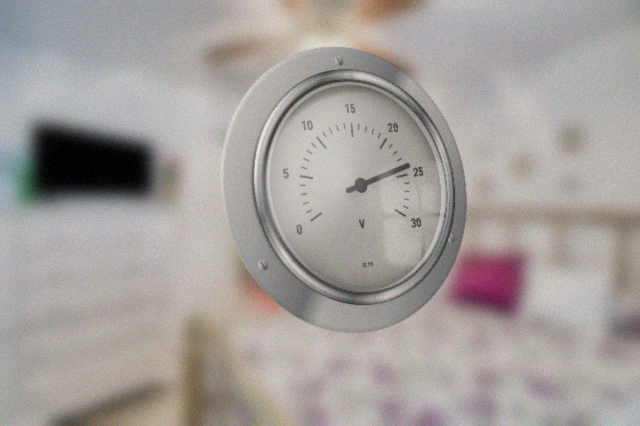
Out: value=24 unit=V
